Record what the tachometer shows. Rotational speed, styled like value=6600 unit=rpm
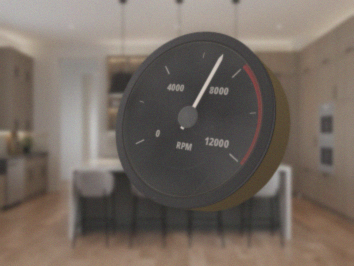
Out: value=7000 unit=rpm
